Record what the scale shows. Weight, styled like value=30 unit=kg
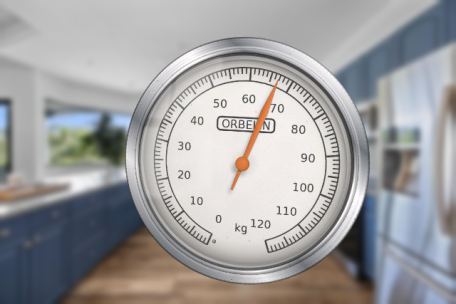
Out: value=67 unit=kg
